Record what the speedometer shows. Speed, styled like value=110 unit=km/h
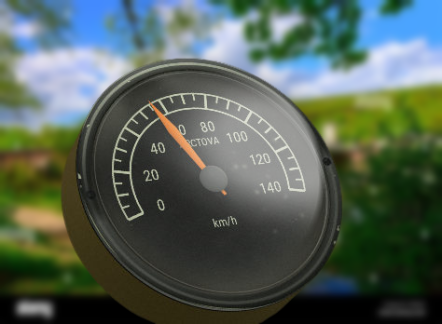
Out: value=55 unit=km/h
